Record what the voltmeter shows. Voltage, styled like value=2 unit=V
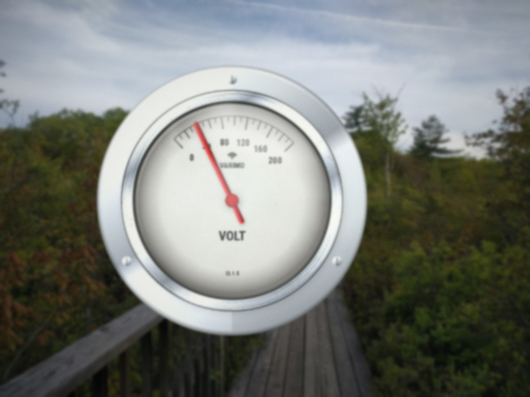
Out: value=40 unit=V
